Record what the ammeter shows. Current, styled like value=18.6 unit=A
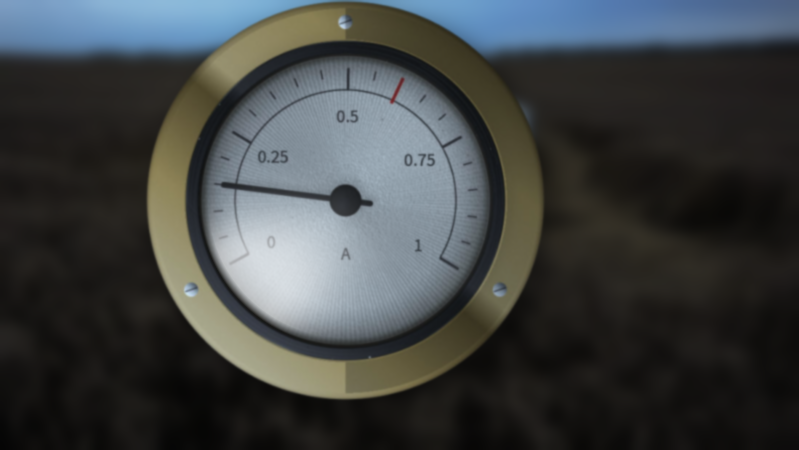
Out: value=0.15 unit=A
